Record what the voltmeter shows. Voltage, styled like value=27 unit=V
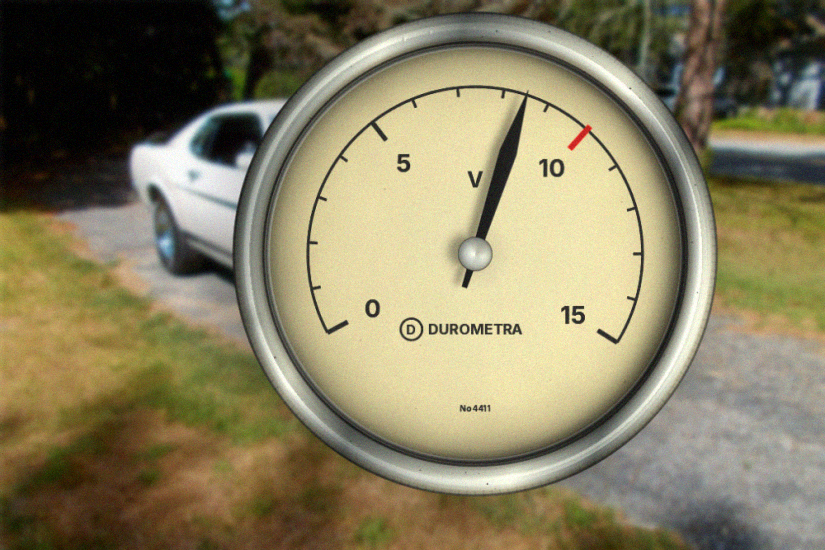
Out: value=8.5 unit=V
